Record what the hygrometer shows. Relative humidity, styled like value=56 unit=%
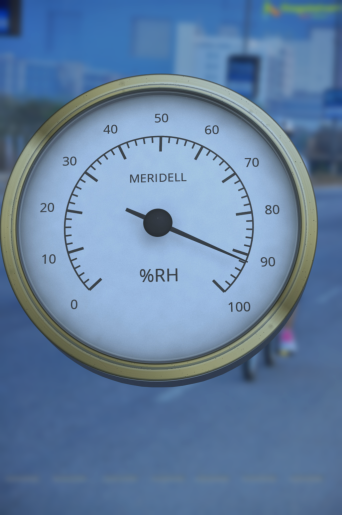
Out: value=92 unit=%
